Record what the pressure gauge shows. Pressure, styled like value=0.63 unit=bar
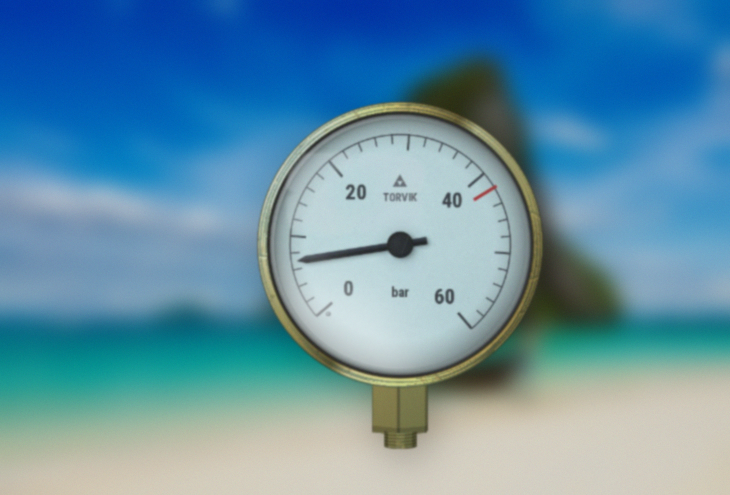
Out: value=7 unit=bar
